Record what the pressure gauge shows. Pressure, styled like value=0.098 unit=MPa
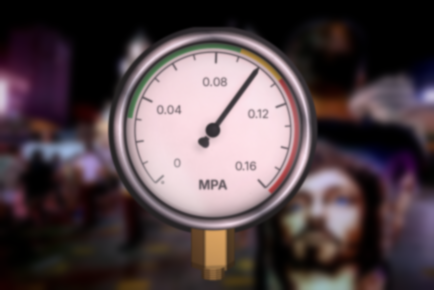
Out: value=0.1 unit=MPa
